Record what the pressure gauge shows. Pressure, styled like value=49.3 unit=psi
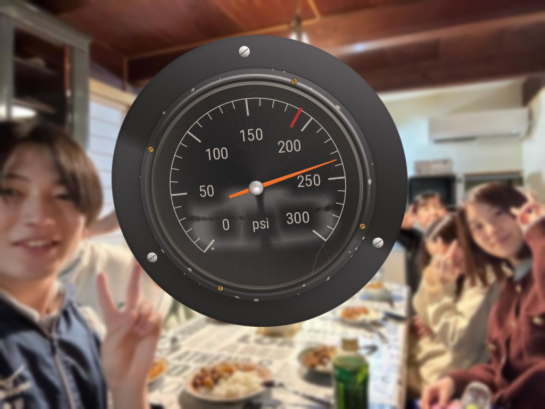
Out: value=235 unit=psi
